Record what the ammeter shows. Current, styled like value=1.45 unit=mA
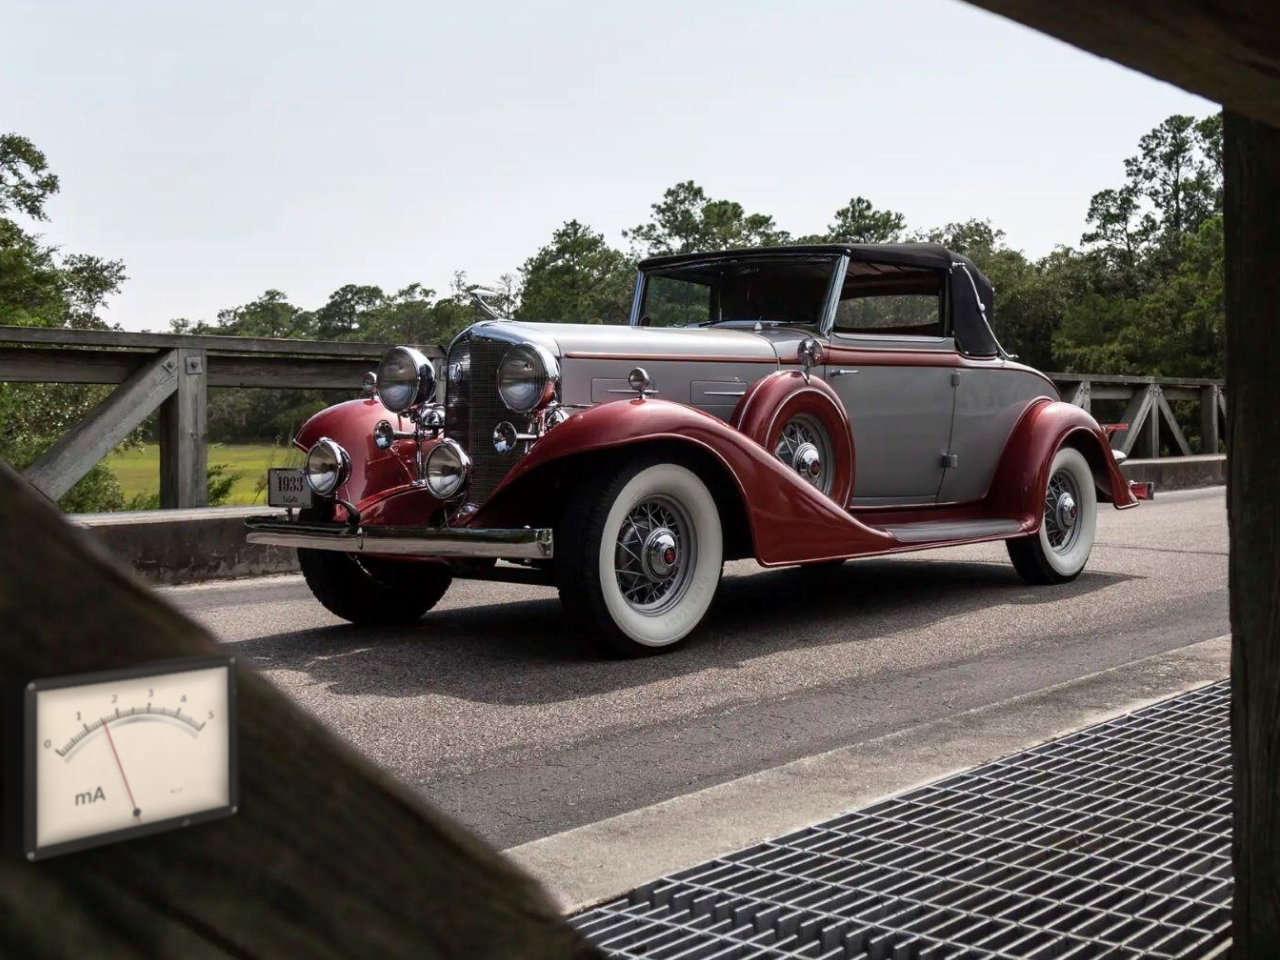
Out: value=1.5 unit=mA
